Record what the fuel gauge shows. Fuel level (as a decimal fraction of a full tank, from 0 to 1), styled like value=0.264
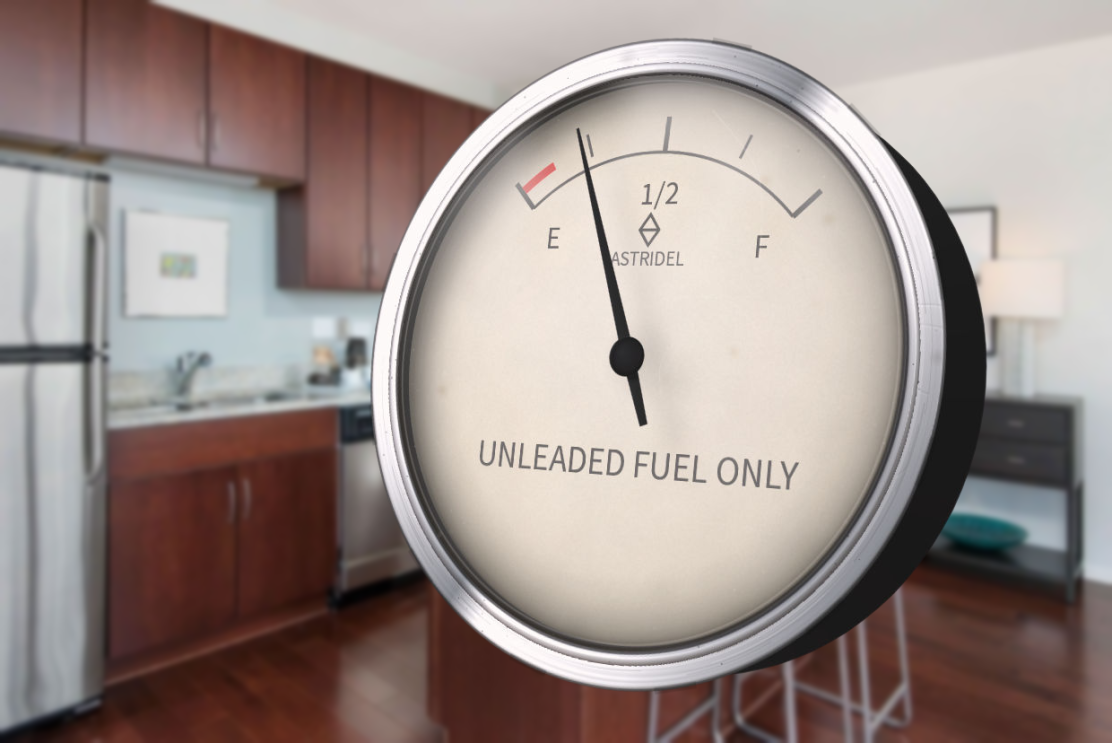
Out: value=0.25
